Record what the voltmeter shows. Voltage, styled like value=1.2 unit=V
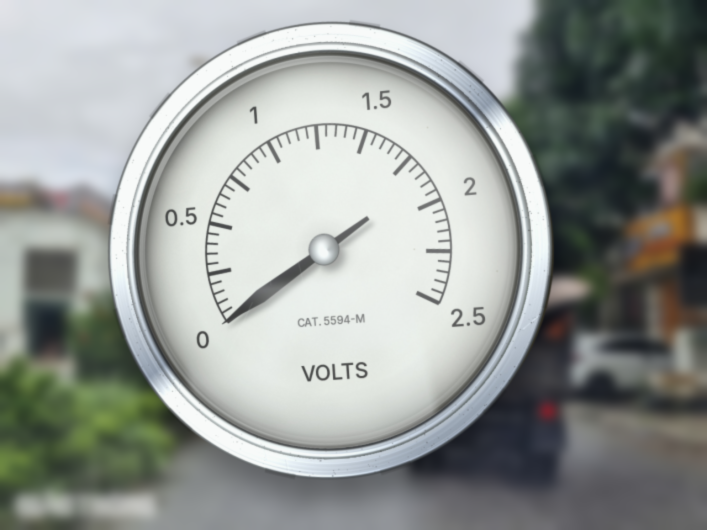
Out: value=0 unit=V
